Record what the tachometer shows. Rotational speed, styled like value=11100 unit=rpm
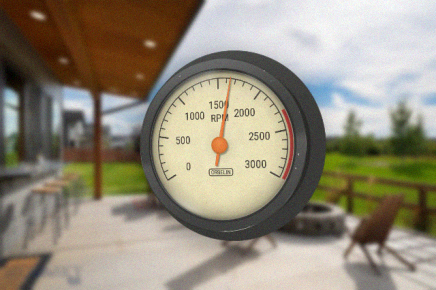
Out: value=1650 unit=rpm
